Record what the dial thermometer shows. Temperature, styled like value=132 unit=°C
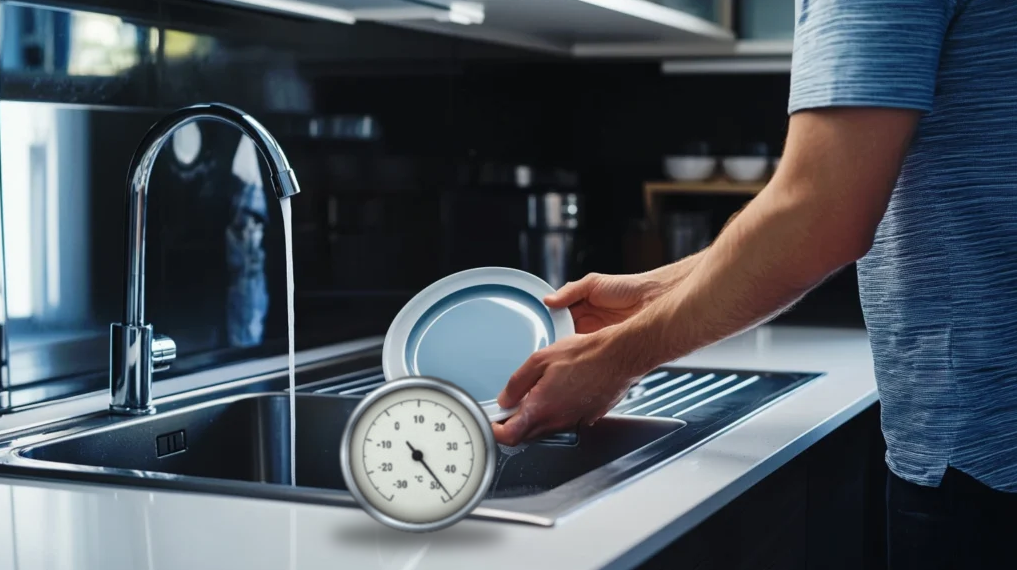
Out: value=47.5 unit=°C
